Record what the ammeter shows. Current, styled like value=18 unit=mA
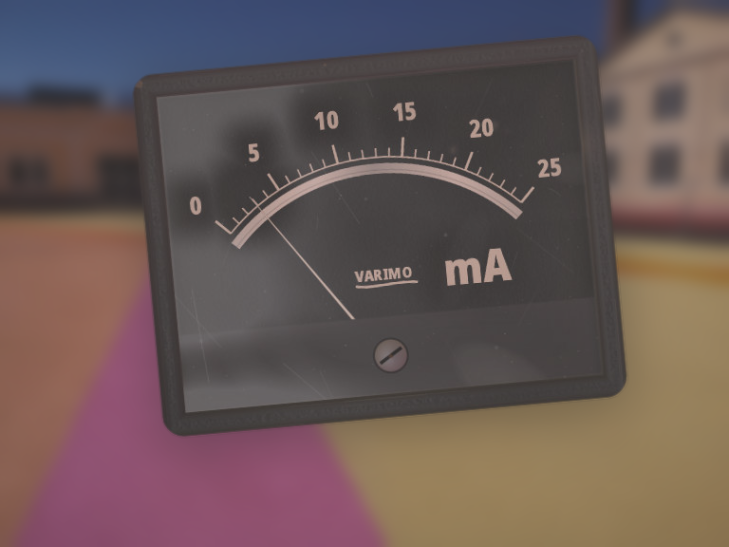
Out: value=3 unit=mA
